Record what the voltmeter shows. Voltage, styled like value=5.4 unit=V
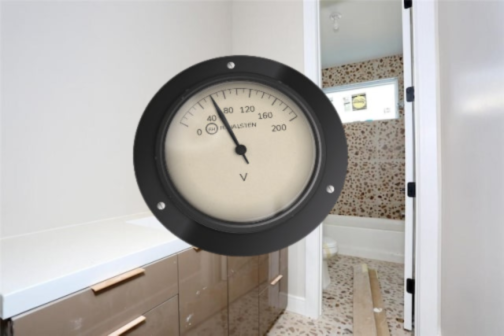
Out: value=60 unit=V
